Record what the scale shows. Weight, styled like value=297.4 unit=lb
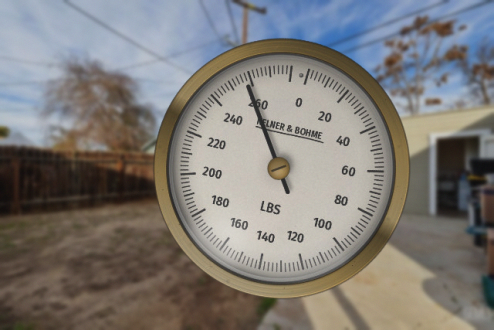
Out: value=258 unit=lb
